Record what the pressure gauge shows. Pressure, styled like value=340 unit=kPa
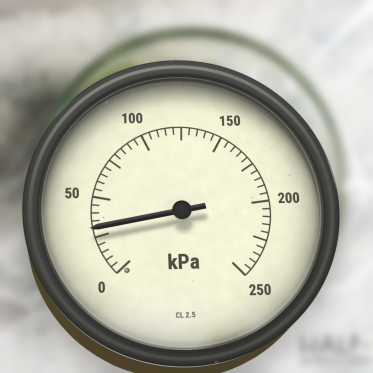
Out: value=30 unit=kPa
